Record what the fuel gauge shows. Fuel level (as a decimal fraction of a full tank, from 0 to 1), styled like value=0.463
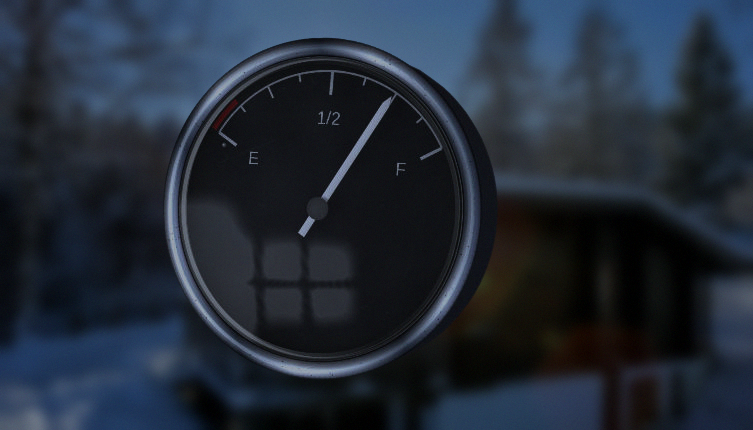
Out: value=0.75
